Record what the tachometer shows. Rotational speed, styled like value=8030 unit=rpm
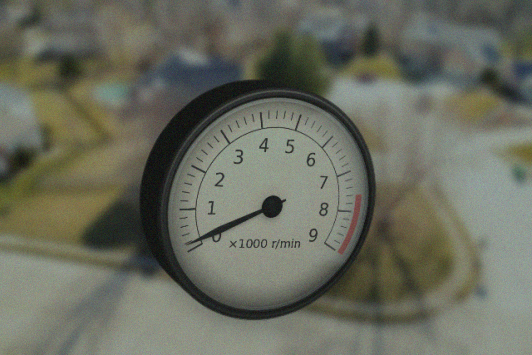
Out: value=200 unit=rpm
